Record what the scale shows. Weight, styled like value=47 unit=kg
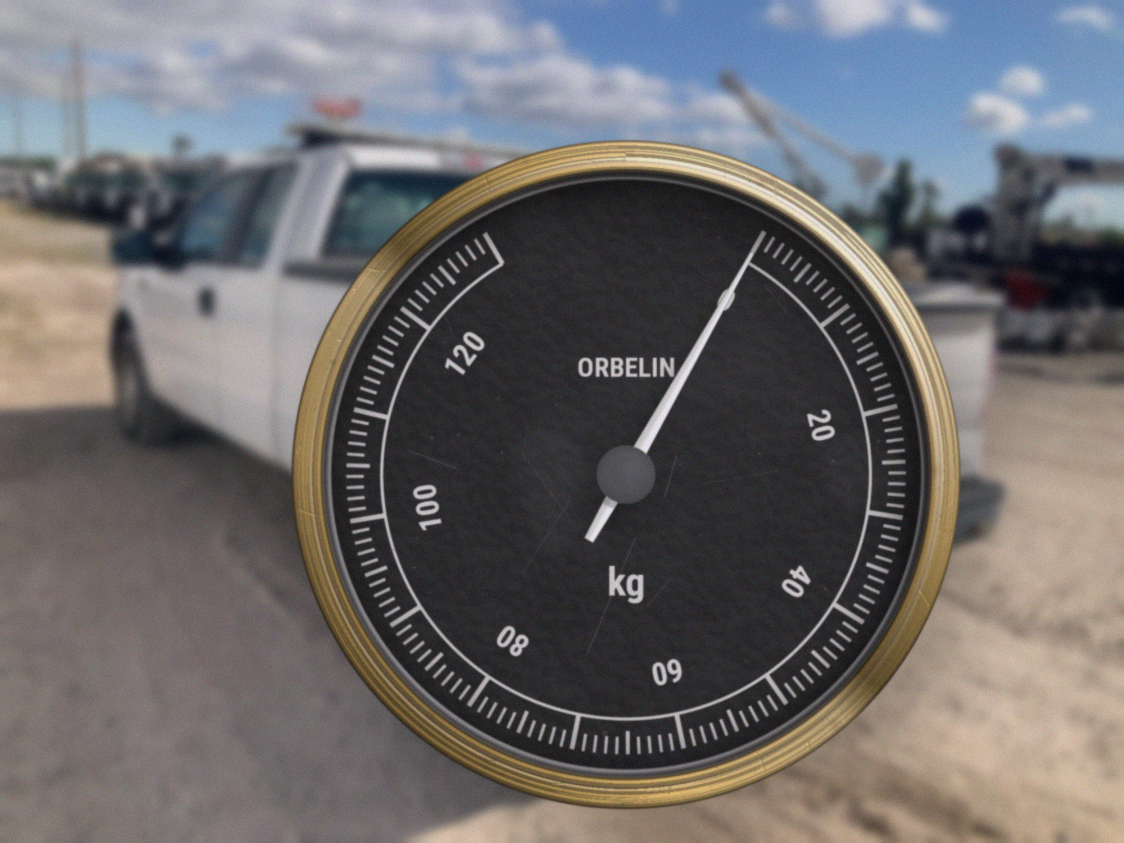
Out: value=0 unit=kg
